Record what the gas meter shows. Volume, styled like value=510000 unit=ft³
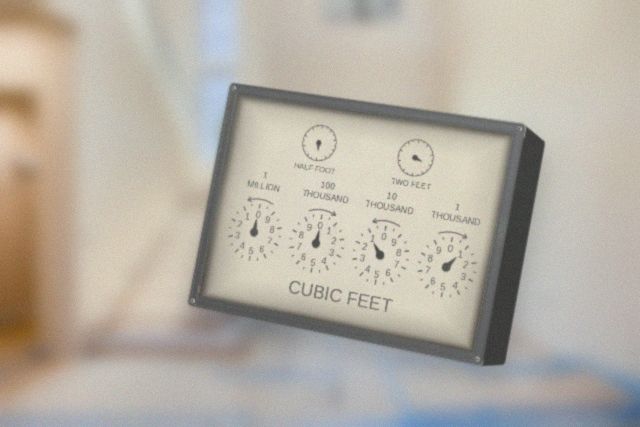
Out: value=1100 unit=ft³
